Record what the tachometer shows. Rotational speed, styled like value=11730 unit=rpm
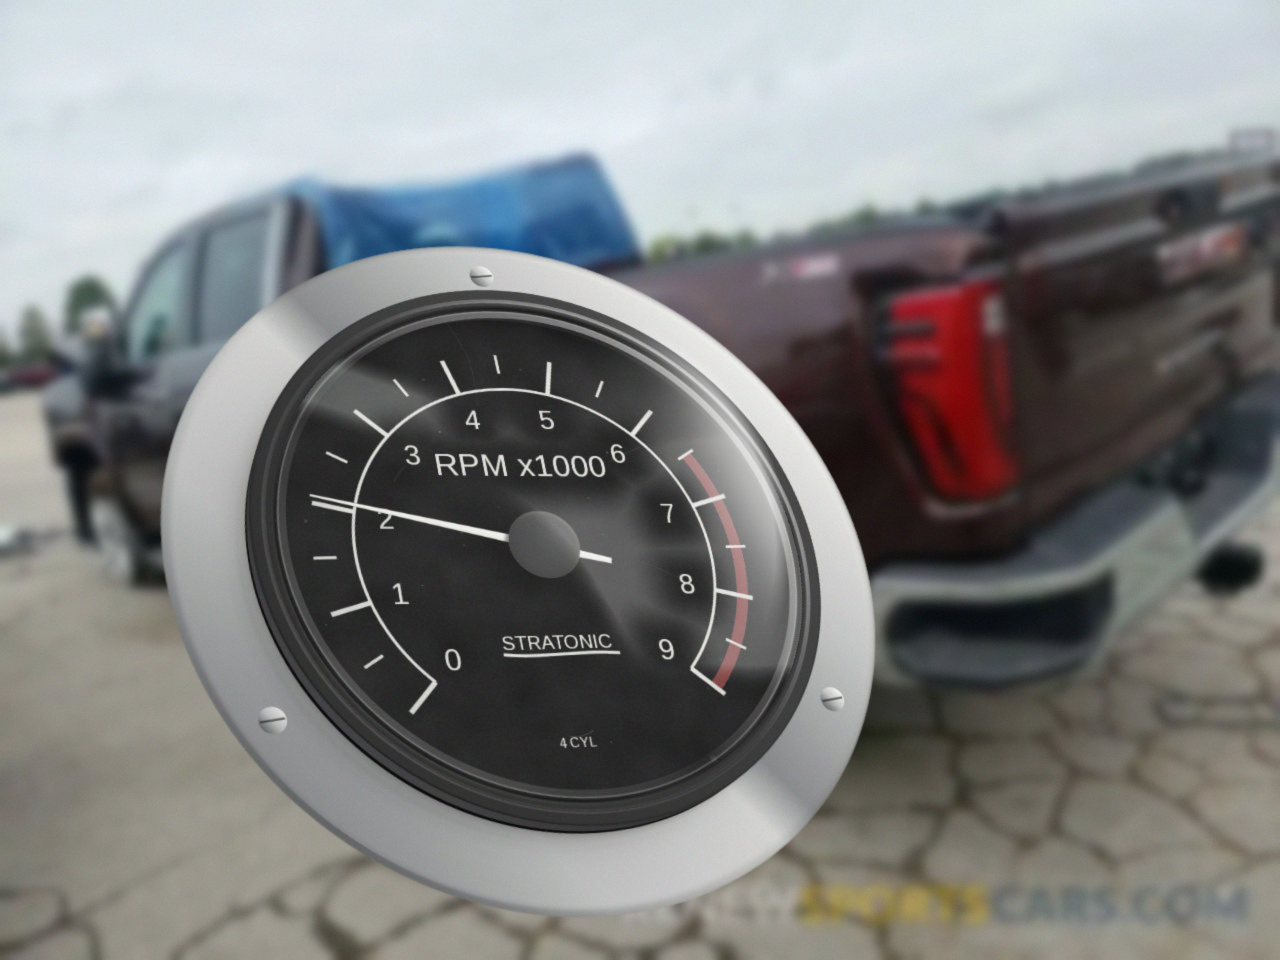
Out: value=2000 unit=rpm
